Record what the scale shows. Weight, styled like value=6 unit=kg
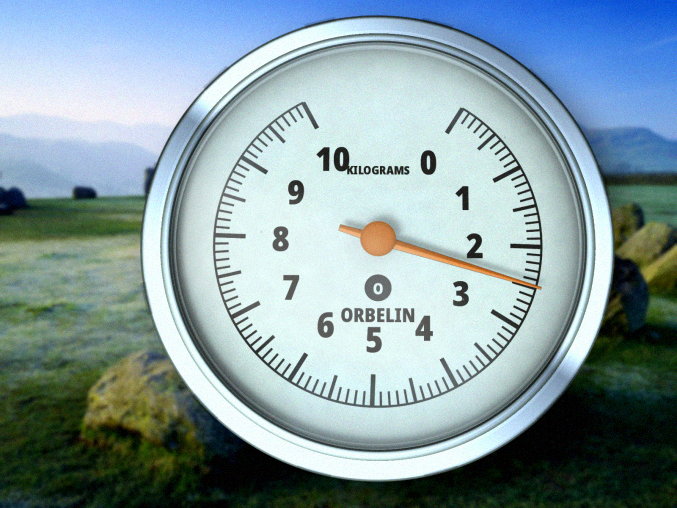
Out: value=2.5 unit=kg
